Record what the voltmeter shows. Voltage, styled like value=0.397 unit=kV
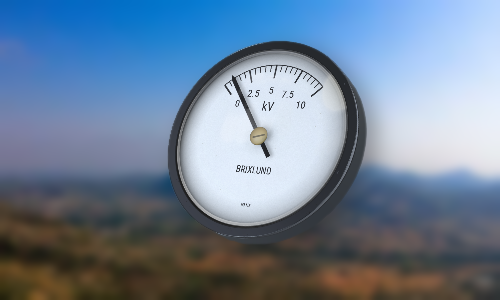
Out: value=1 unit=kV
